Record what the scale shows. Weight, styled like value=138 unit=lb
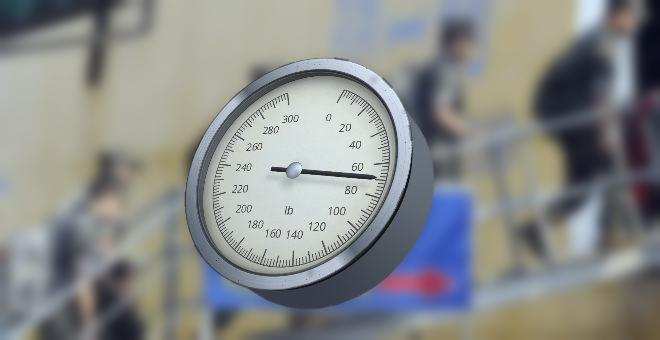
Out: value=70 unit=lb
